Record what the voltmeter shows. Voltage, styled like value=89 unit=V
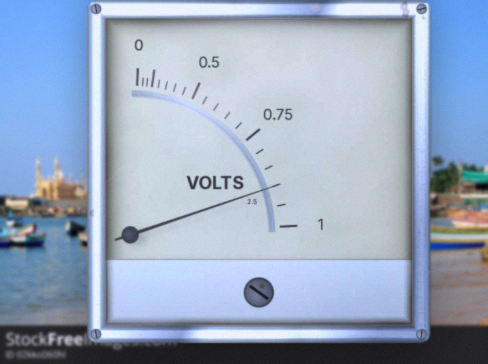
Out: value=0.9 unit=V
